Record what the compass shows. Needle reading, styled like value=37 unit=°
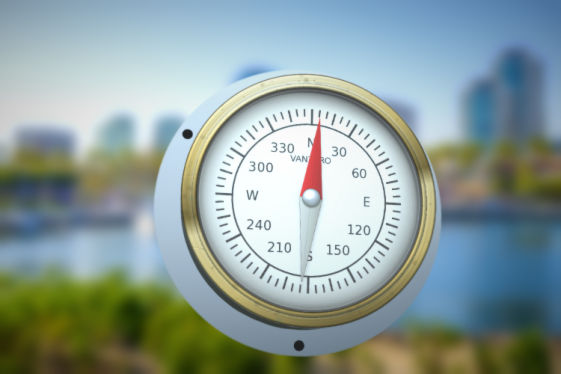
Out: value=5 unit=°
